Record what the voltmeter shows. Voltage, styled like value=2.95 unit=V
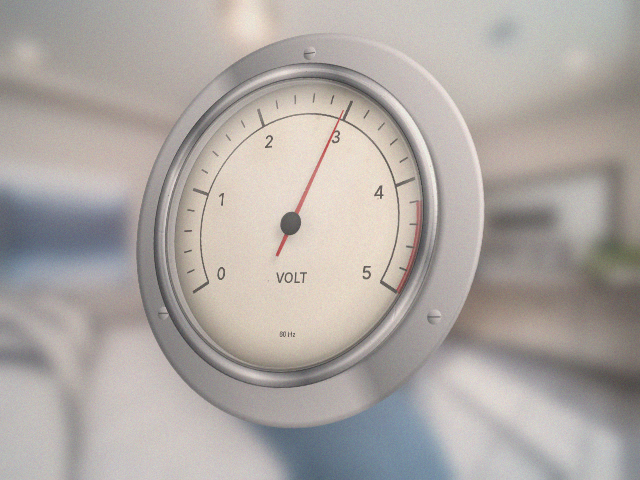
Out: value=3 unit=V
